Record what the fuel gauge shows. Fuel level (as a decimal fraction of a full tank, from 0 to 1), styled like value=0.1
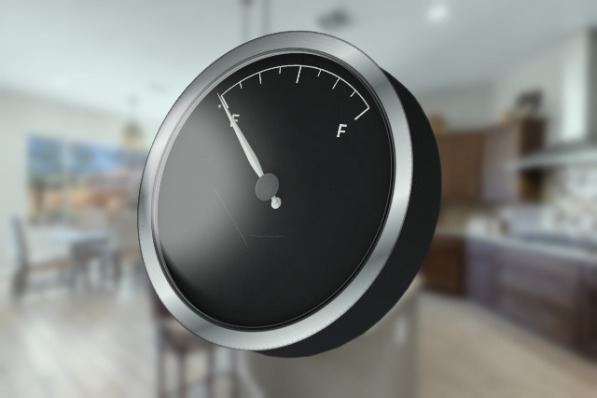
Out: value=0
